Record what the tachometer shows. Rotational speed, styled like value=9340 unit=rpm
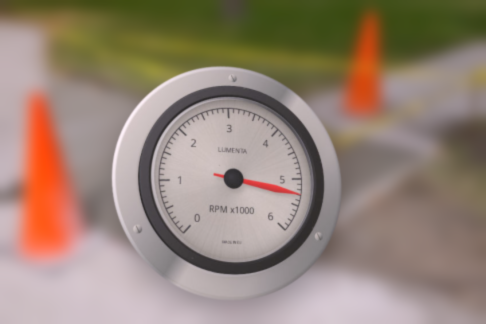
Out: value=5300 unit=rpm
